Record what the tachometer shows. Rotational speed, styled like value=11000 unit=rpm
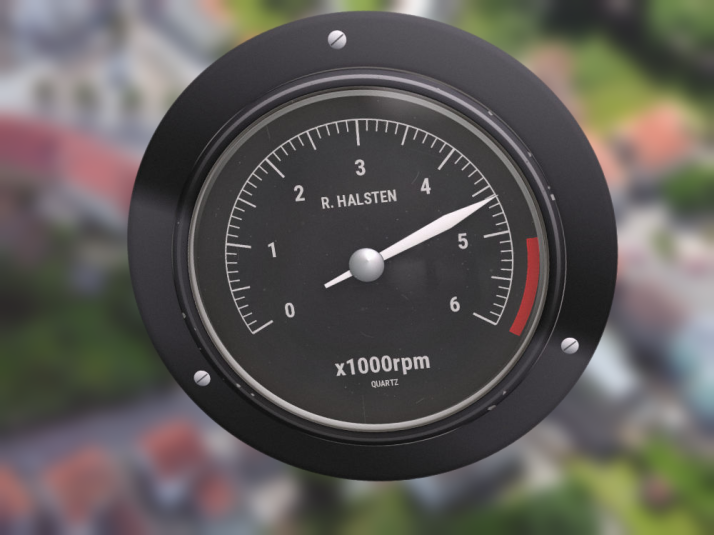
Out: value=4600 unit=rpm
